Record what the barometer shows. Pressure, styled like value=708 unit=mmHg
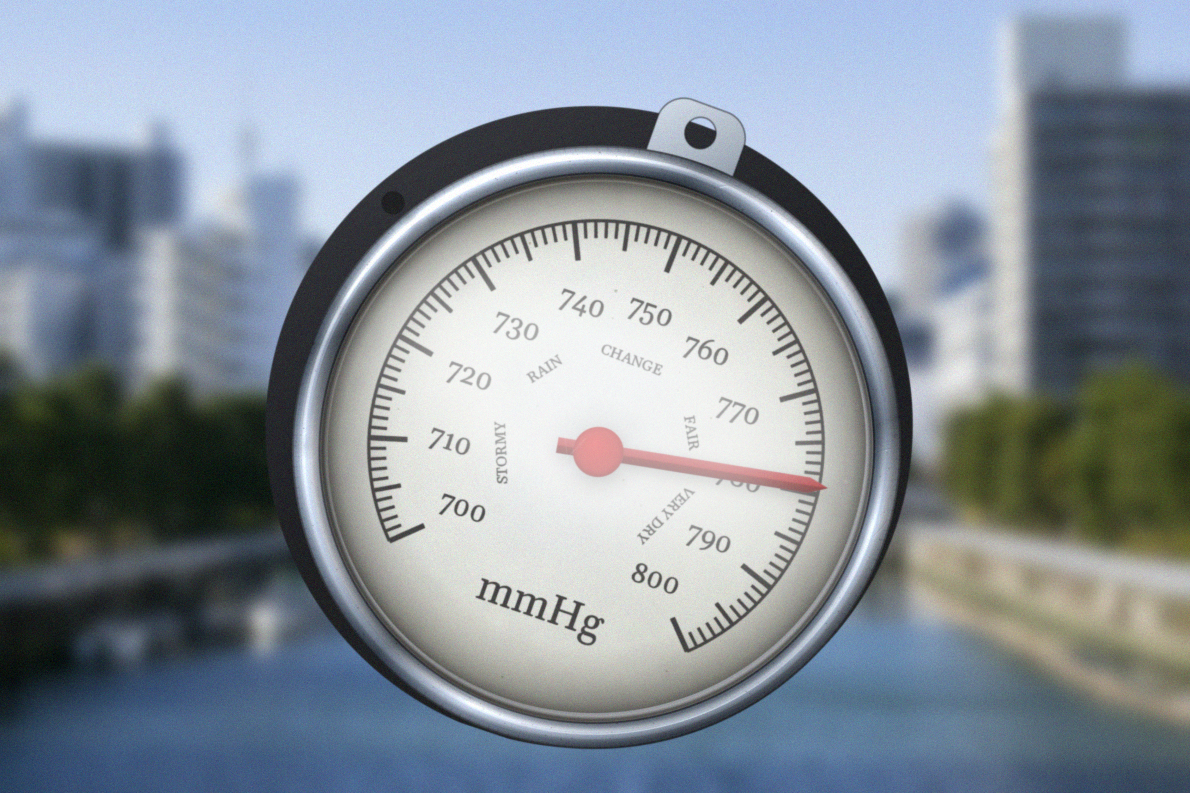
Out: value=779 unit=mmHg
